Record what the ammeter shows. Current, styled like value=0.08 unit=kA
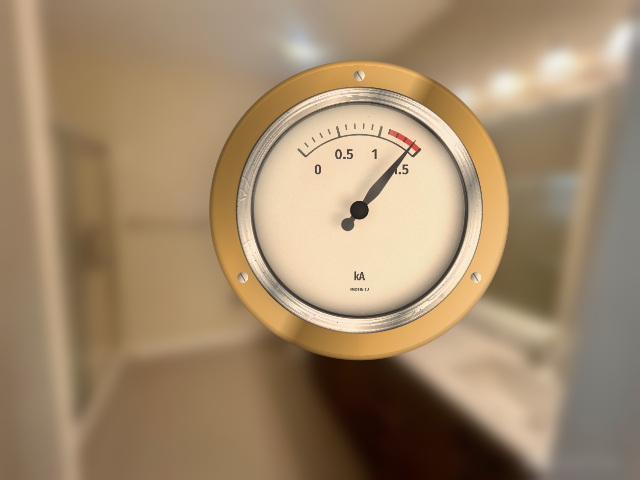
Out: value=1.4 unit=kA
